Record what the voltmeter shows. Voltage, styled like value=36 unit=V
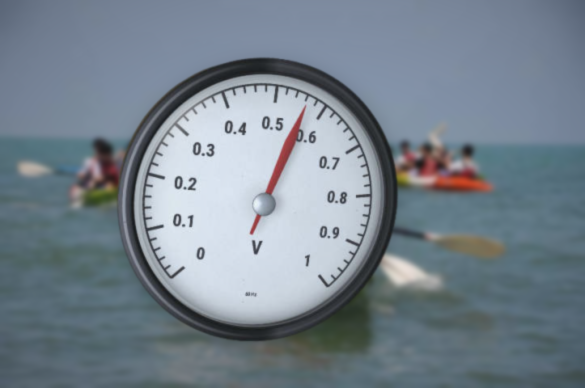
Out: value=0.56 unit=V
